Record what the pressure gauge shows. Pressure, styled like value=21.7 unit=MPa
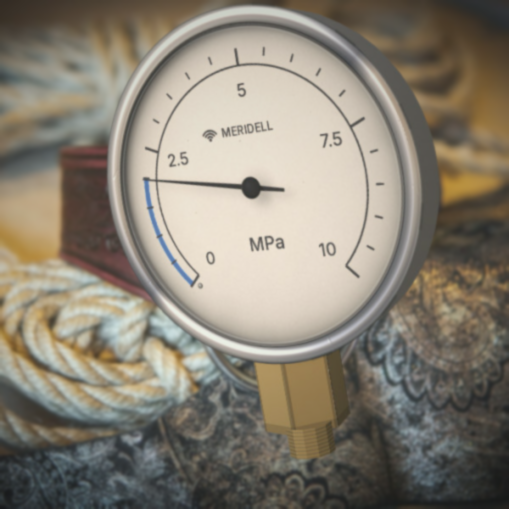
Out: value=2 unit=MPa
